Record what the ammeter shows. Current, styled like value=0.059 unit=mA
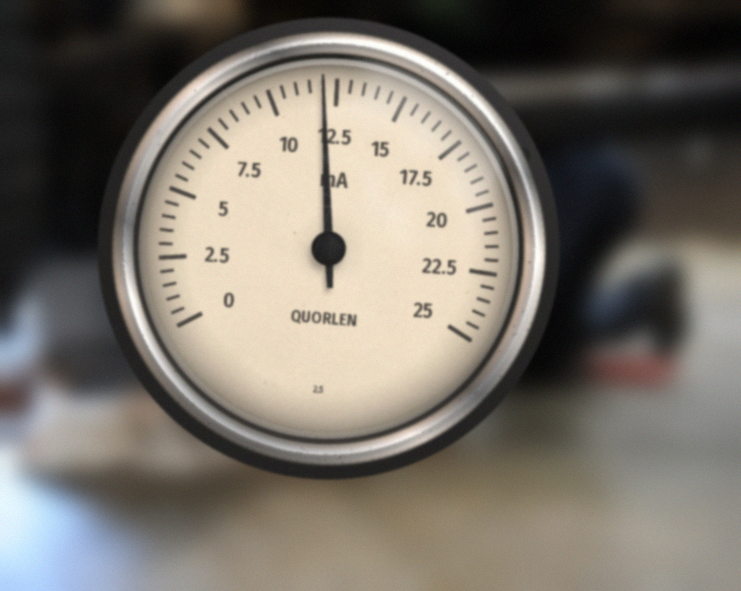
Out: value=12 unit=mA
